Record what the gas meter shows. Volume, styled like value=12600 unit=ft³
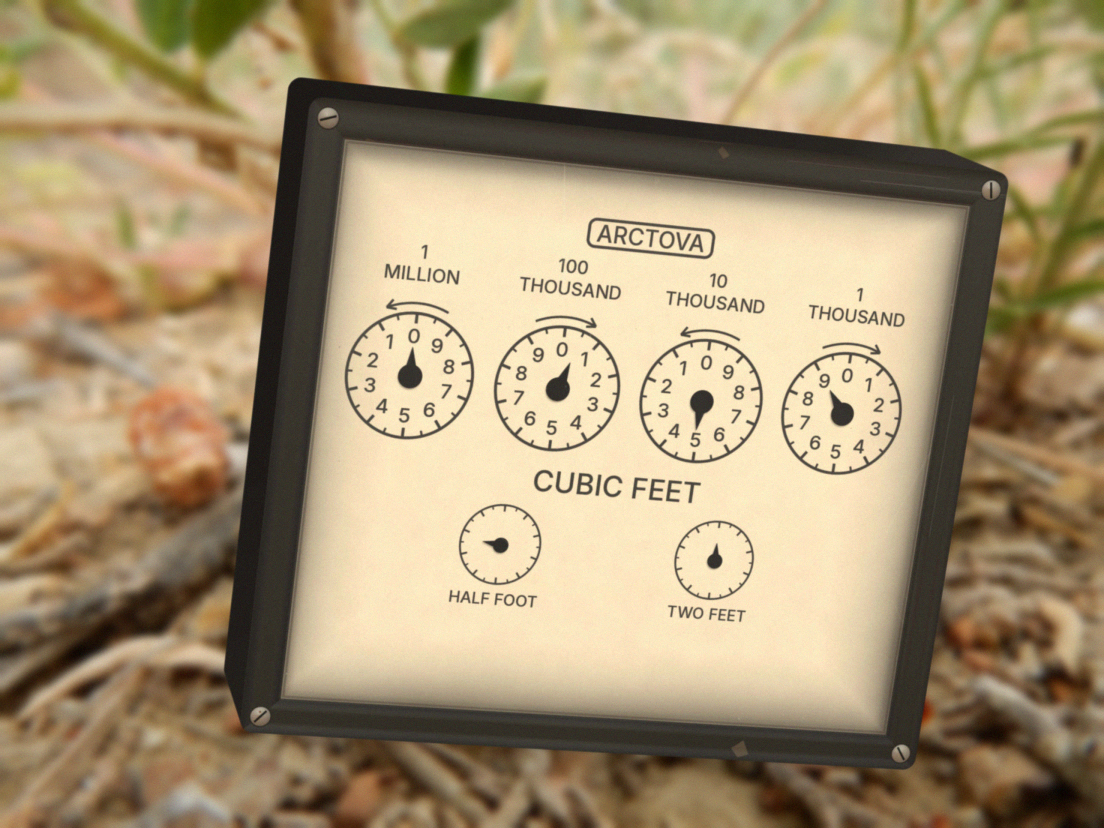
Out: value=4900 unit=ft³
